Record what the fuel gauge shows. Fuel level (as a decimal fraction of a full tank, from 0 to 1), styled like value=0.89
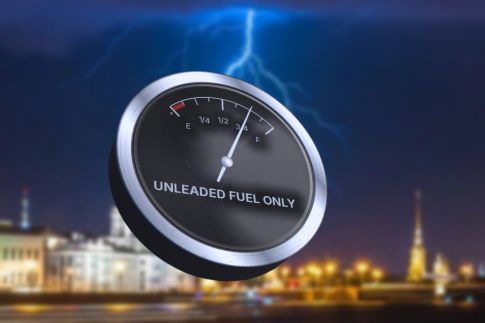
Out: value=0.75
